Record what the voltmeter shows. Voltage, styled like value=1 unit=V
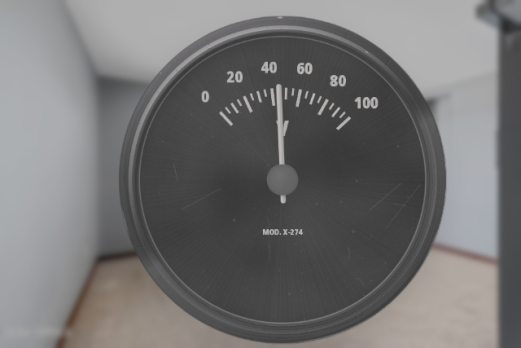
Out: value=45 unit=V
